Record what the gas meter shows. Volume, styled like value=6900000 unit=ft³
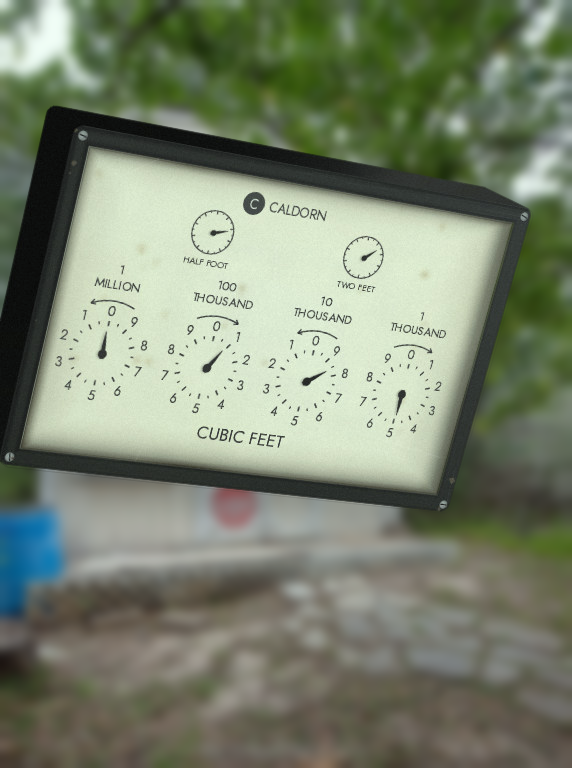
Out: value=8500 unit=ft³
